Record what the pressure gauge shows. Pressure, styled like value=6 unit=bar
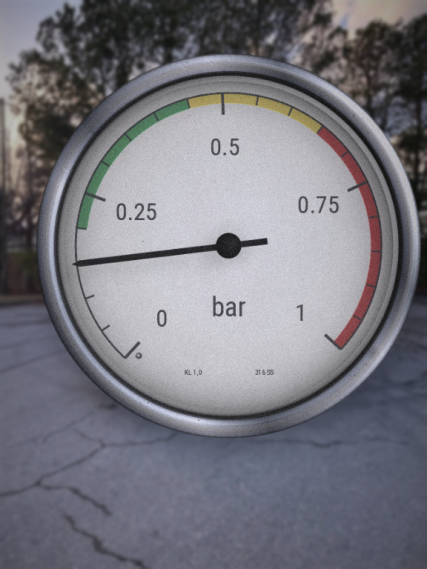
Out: value=0.15 unit=bar
